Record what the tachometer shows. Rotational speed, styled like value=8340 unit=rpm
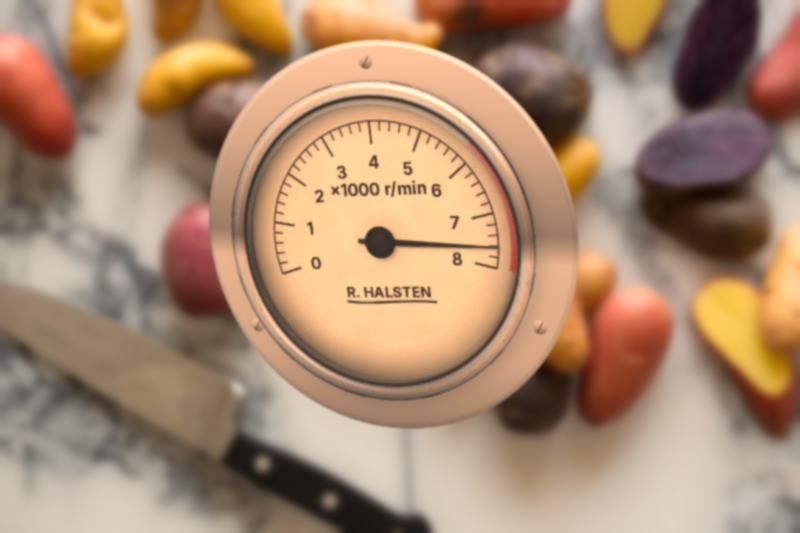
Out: value=7600 unit=rpm
